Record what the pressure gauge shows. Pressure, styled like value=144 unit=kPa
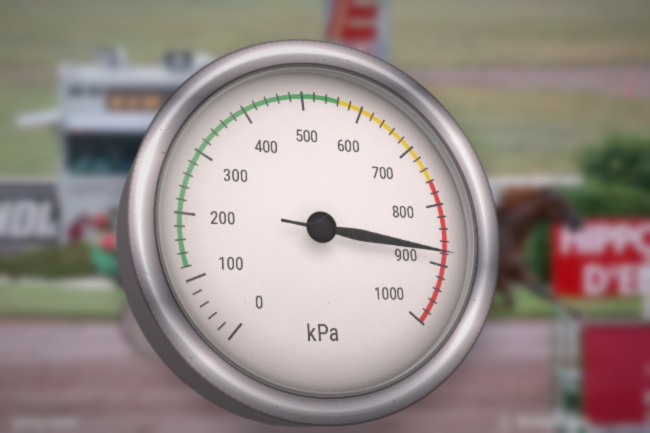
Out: value=880 unit=kPa
